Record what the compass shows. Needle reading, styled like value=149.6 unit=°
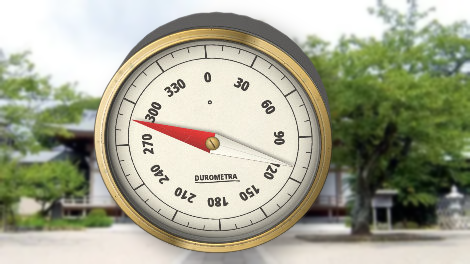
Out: value=290 unit=°
